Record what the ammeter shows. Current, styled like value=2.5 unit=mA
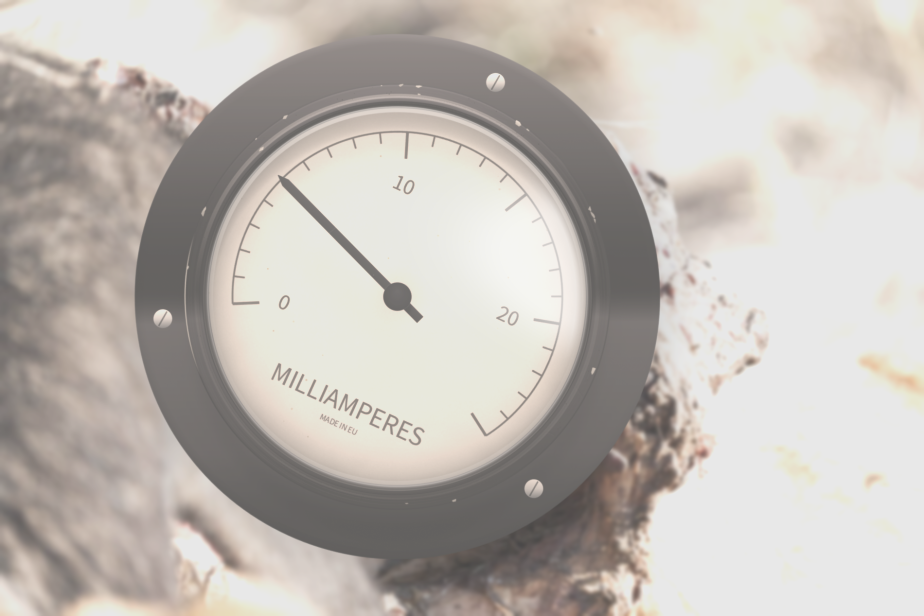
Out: value=5 unit=mA
